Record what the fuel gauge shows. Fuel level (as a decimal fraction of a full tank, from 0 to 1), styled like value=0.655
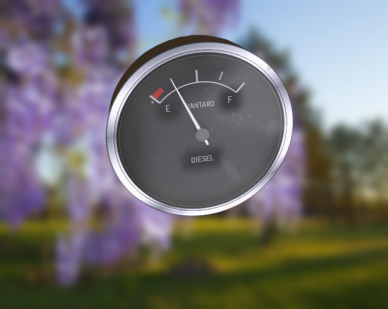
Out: value=0.25
